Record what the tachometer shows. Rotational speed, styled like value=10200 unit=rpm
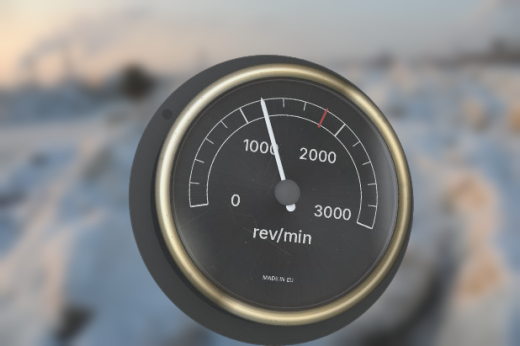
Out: value=1200 unit=rpm
